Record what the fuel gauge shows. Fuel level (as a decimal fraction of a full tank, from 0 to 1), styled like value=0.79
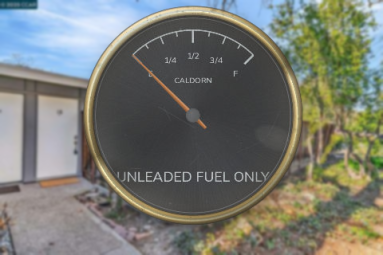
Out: value=0
